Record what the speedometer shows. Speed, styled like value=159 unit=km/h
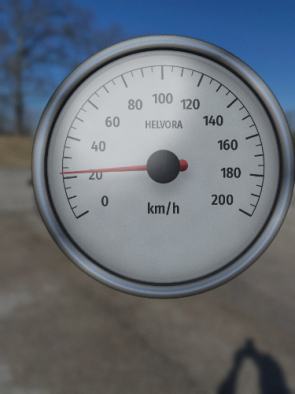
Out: value=22.5 unit=km/h
